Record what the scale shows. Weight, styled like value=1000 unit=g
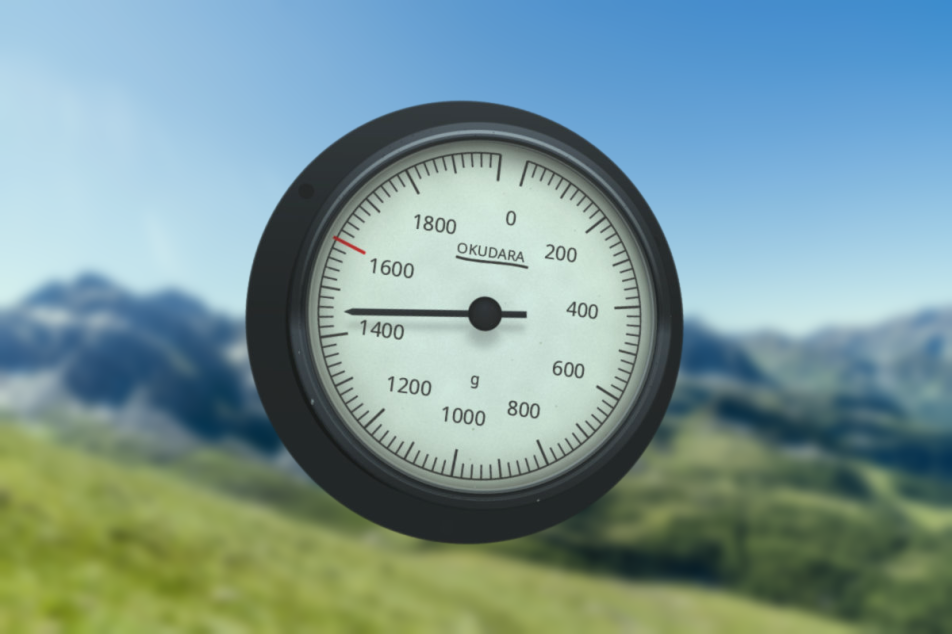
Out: value=1450 unit=g
